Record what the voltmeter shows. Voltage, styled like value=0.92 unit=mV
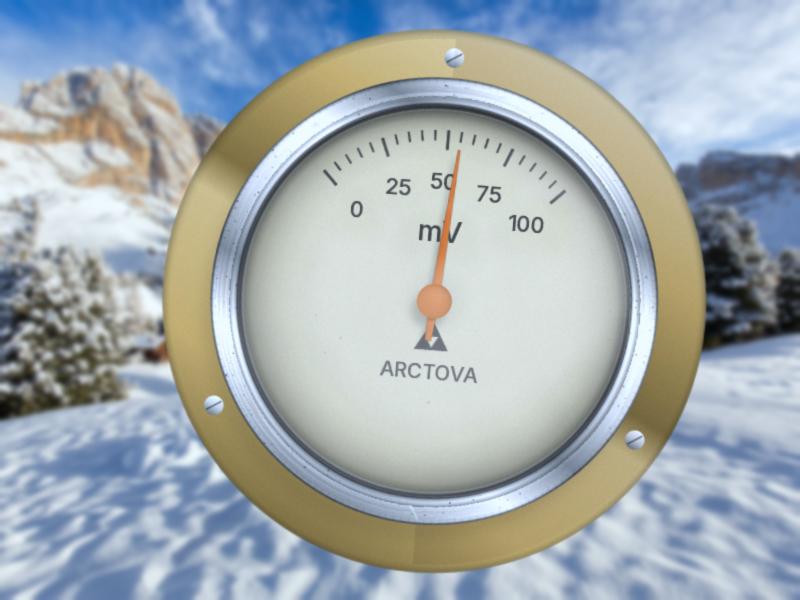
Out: value=55 unit=mV
